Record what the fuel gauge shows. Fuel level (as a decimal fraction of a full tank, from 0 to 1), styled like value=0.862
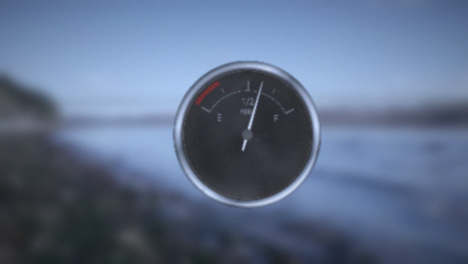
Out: value=0.625
